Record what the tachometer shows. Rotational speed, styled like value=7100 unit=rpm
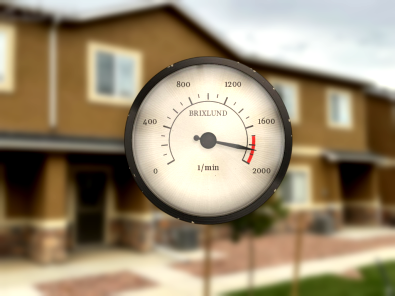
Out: value=1850 unit=rpm
